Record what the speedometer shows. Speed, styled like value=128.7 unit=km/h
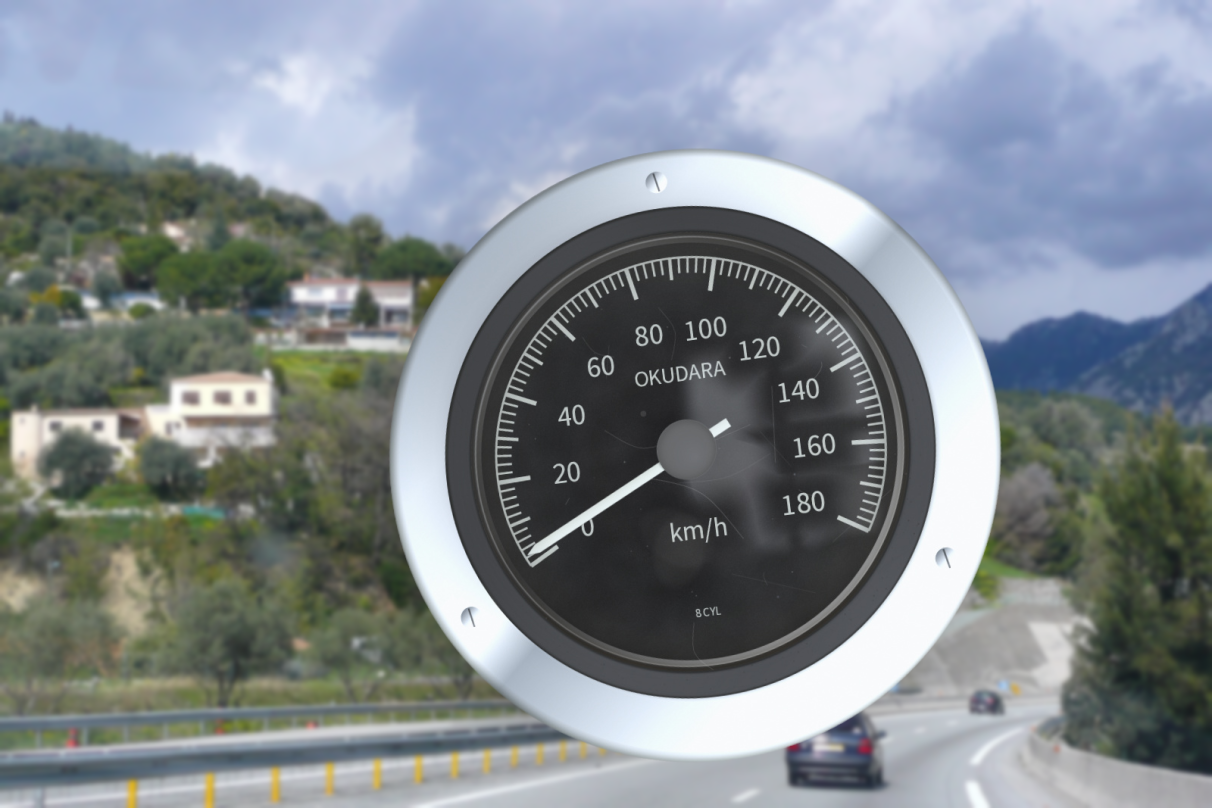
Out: value=2 unit=km/h
